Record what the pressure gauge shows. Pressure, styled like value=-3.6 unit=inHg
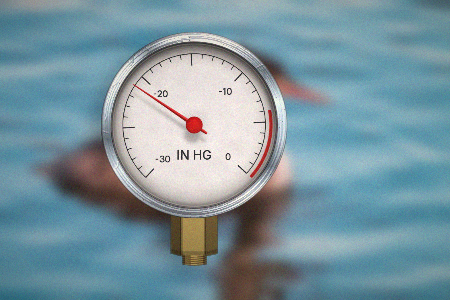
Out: value=-21 unit=inHg
